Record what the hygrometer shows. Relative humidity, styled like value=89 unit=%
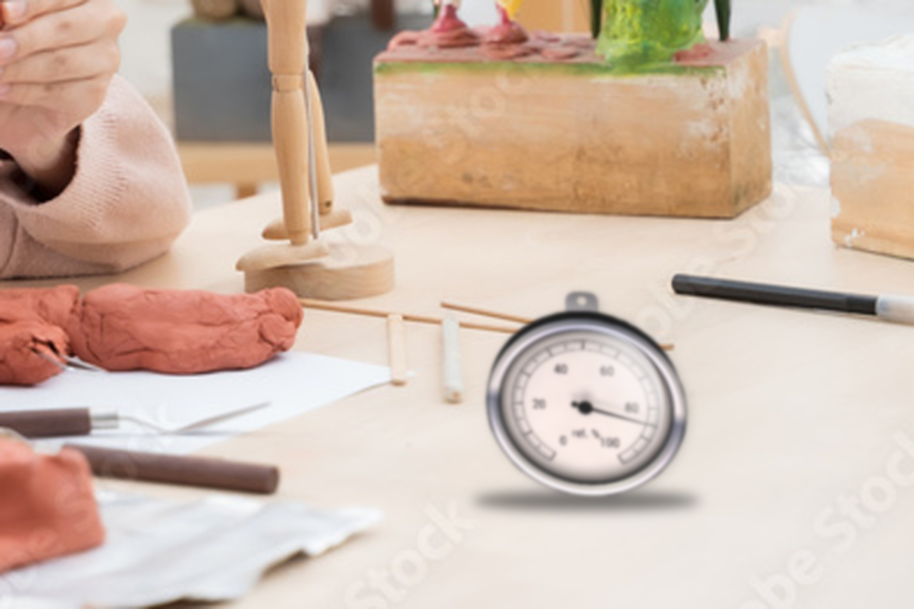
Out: value=85 unit=%
